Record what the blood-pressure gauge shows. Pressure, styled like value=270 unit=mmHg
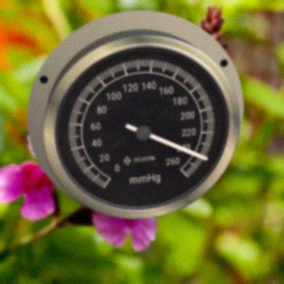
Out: value=240 unit=mmHg
